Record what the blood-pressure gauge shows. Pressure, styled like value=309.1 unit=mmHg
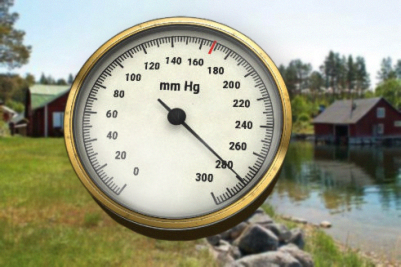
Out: value=280 unit=mmHg
